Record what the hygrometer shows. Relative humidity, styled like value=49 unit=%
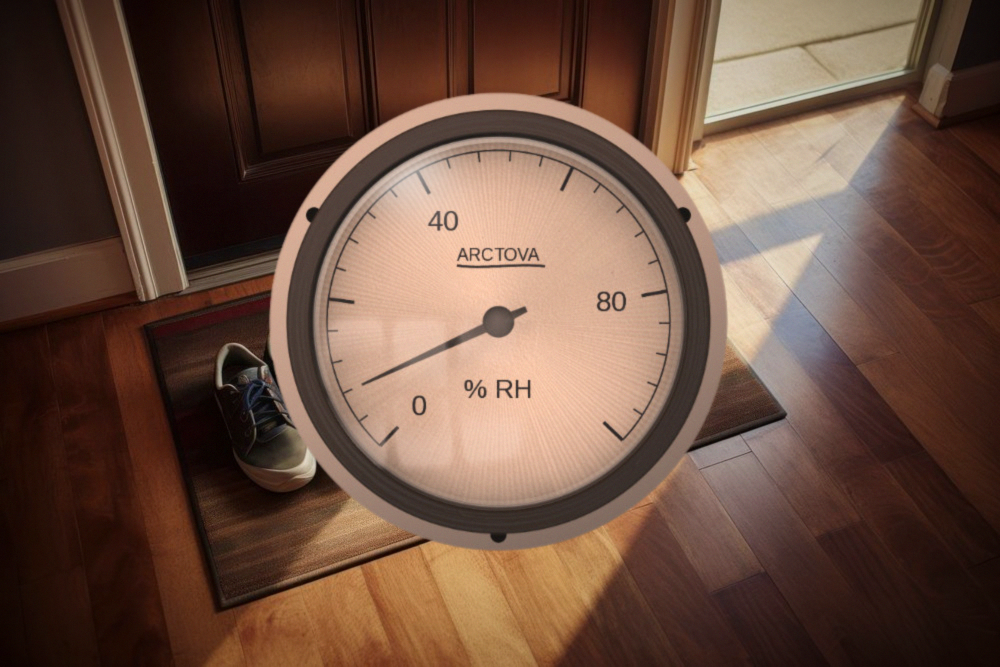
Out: value=8 unit=%
